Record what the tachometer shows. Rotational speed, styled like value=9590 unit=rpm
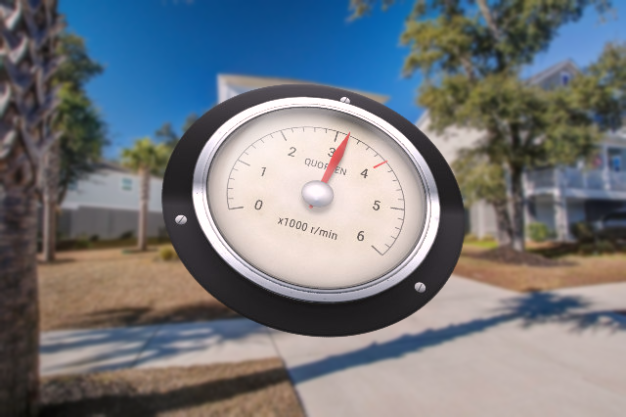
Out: value=3200 unit=rpm
